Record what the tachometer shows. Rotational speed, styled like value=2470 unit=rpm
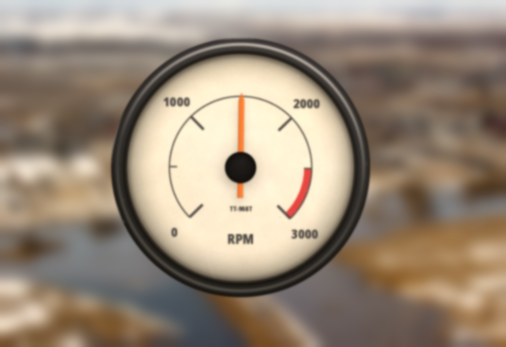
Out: value=1500 unit=rpm
